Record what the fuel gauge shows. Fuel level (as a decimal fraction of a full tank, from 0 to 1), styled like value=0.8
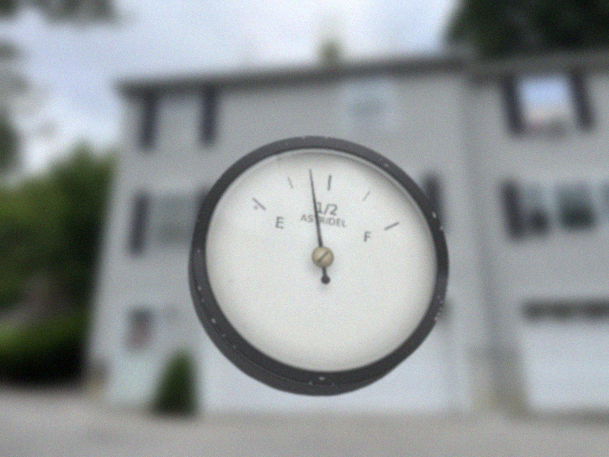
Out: value=0.375
